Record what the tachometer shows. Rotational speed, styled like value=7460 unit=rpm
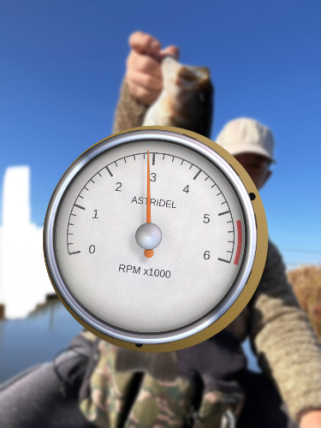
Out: value=2900 unit=rpm
